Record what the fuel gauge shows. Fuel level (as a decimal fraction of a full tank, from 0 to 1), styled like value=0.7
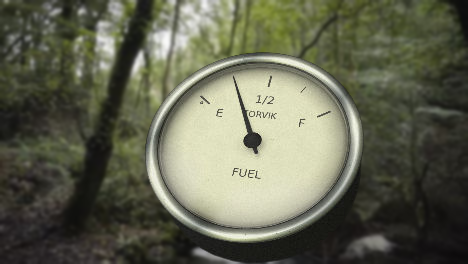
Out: value=0.25
